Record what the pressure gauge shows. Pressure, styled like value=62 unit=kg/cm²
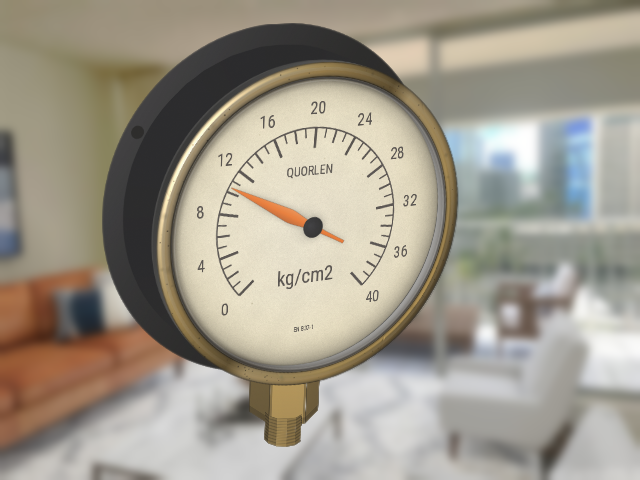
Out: value=10.5 unit=kg/cm²
